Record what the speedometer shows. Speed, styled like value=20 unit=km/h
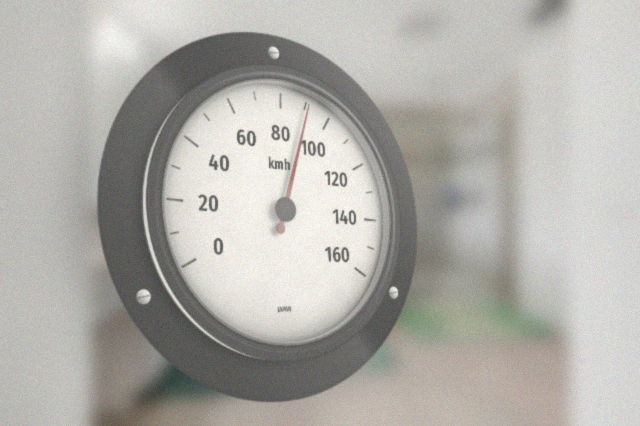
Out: value=90 unit=km/h
